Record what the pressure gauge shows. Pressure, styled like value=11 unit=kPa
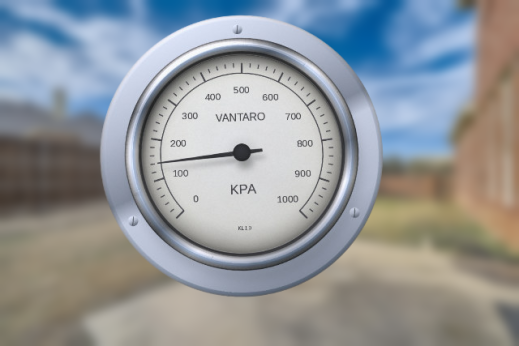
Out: value=140 unit=kPa
